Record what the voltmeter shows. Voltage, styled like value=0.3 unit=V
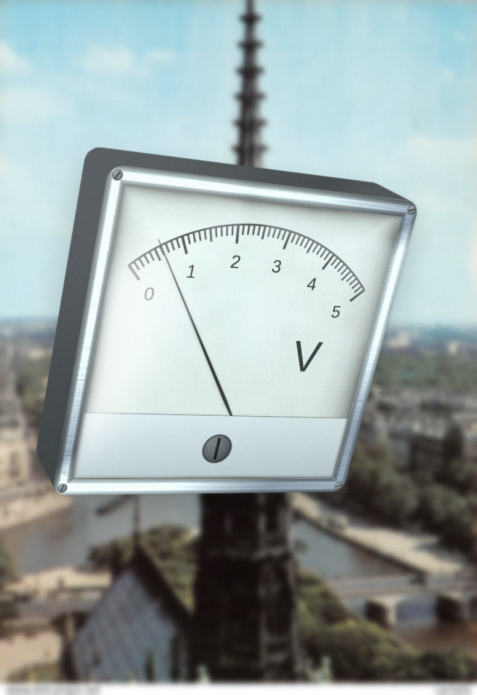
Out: value=0.6 unit=V
